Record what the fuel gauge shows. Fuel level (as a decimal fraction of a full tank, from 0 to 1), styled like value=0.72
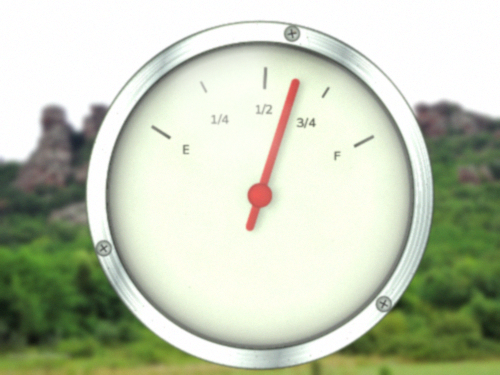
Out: value=0.625
